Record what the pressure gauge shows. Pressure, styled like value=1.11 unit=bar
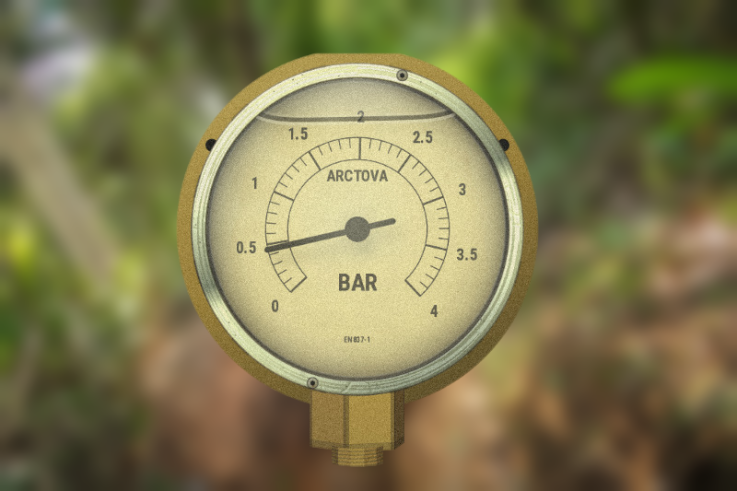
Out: value=0.45 unit=bar
